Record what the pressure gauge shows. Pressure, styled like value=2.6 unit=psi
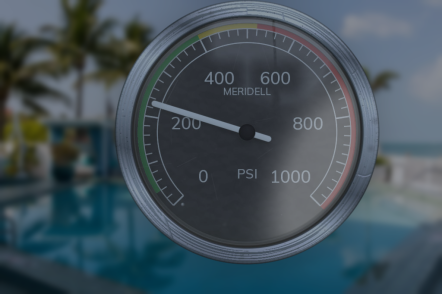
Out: value=230 unit=psi
